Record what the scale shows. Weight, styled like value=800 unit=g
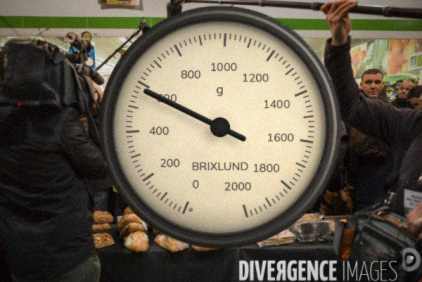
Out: value=580 unit=g
